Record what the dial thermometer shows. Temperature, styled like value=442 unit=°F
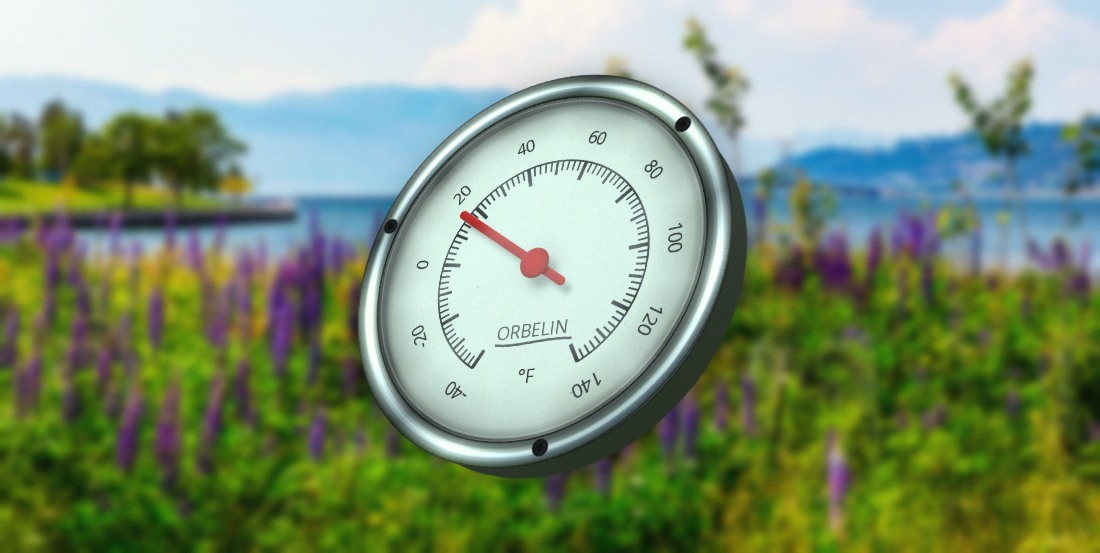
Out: value=16 unit=°F
